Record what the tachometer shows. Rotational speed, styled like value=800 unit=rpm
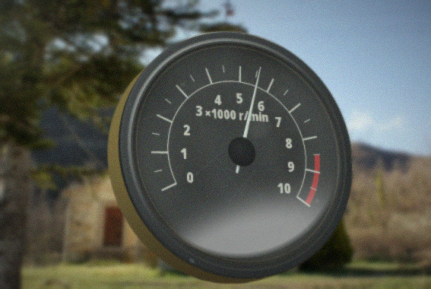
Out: value=5500 unit=rpm
